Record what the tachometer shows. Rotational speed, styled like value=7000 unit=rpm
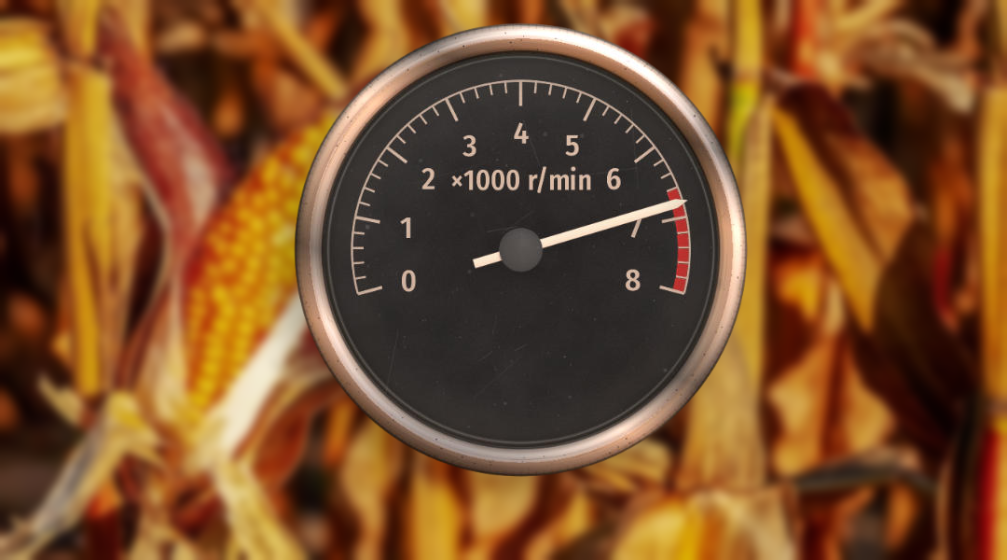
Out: value=6800 unit=rpm
